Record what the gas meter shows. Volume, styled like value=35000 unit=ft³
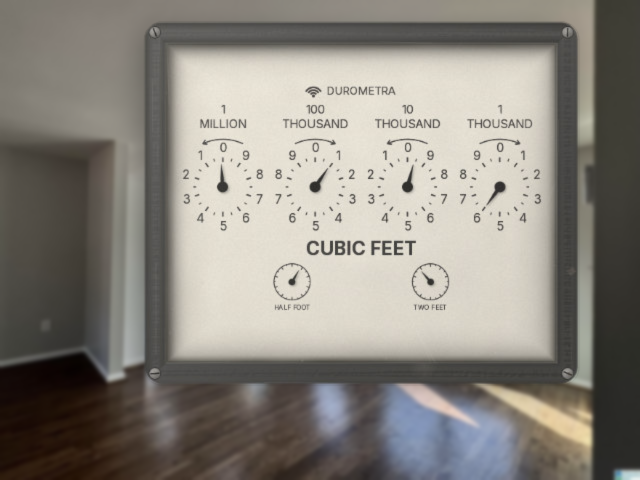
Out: value=9600 unit=ft³
